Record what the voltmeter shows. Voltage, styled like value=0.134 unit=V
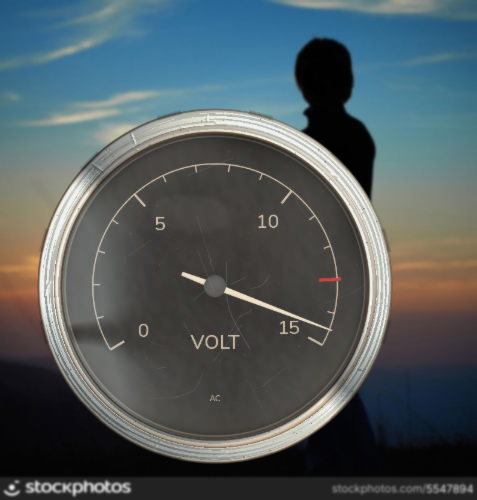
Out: value=14.5 unit=V
